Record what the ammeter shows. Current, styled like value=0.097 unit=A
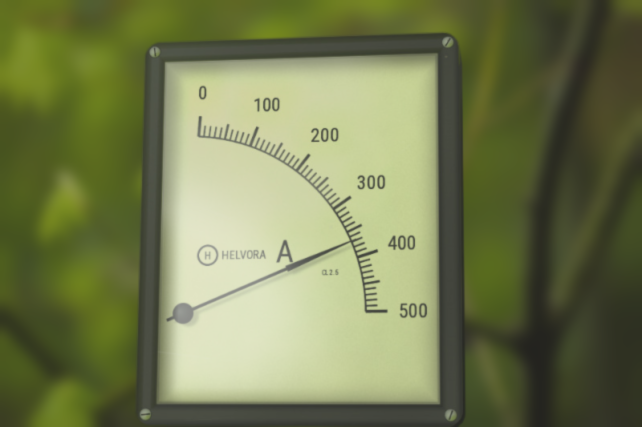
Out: value=370 unit=A
